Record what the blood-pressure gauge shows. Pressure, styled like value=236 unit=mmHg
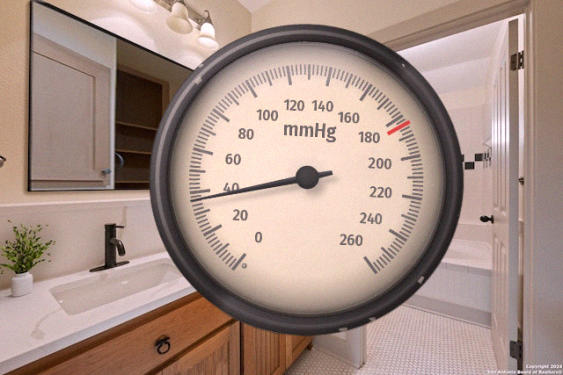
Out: value=36 unit=mmHg
